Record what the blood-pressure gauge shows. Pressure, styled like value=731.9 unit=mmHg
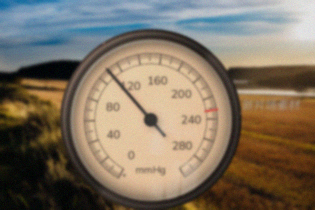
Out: value=110 unit=mmHg
